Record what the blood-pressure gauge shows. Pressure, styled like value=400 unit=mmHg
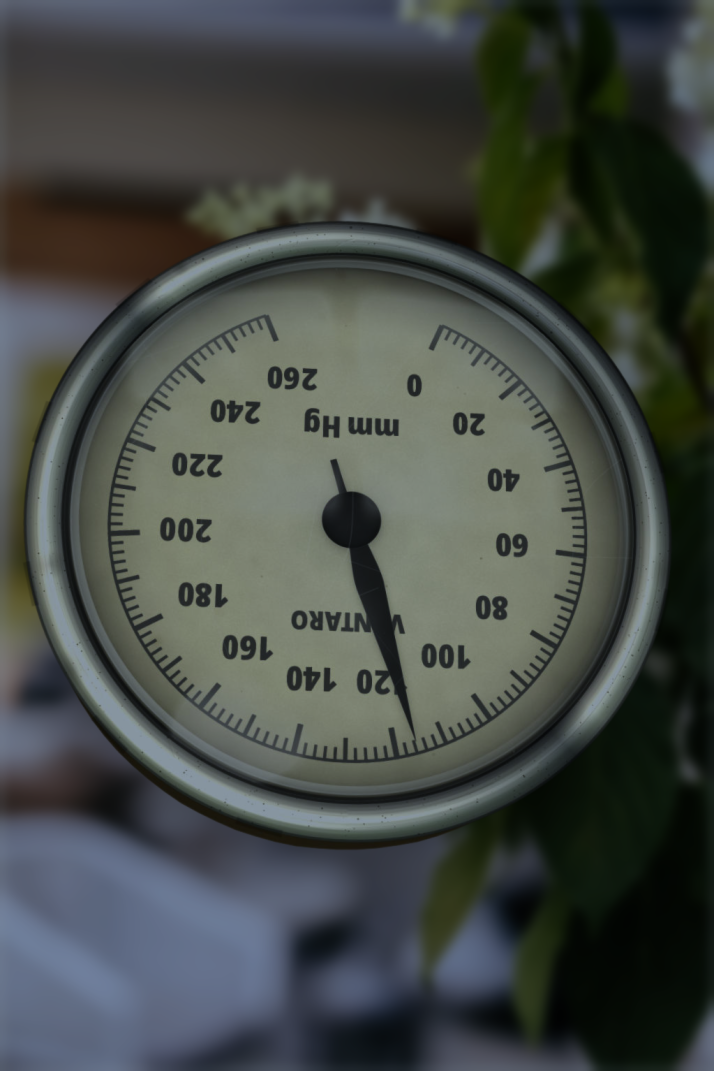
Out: value=116 unit=mmHg
